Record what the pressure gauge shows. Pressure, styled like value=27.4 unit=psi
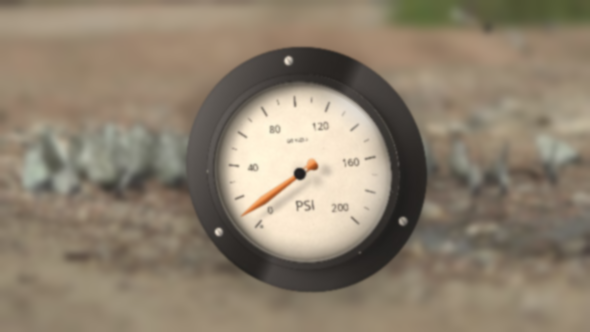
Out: value=10 unit=psi
